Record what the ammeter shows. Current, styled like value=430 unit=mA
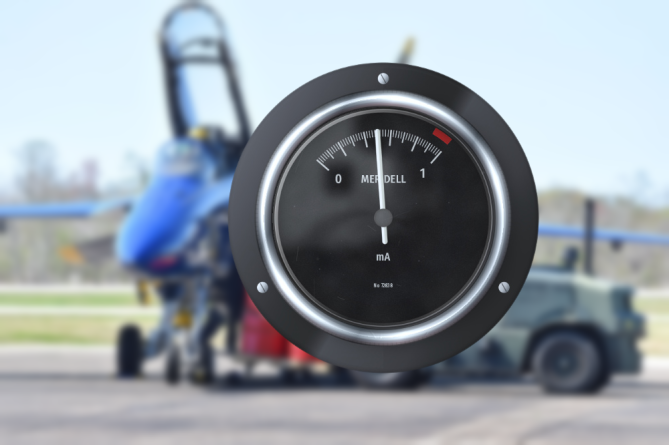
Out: value=0.5 unit=mA
